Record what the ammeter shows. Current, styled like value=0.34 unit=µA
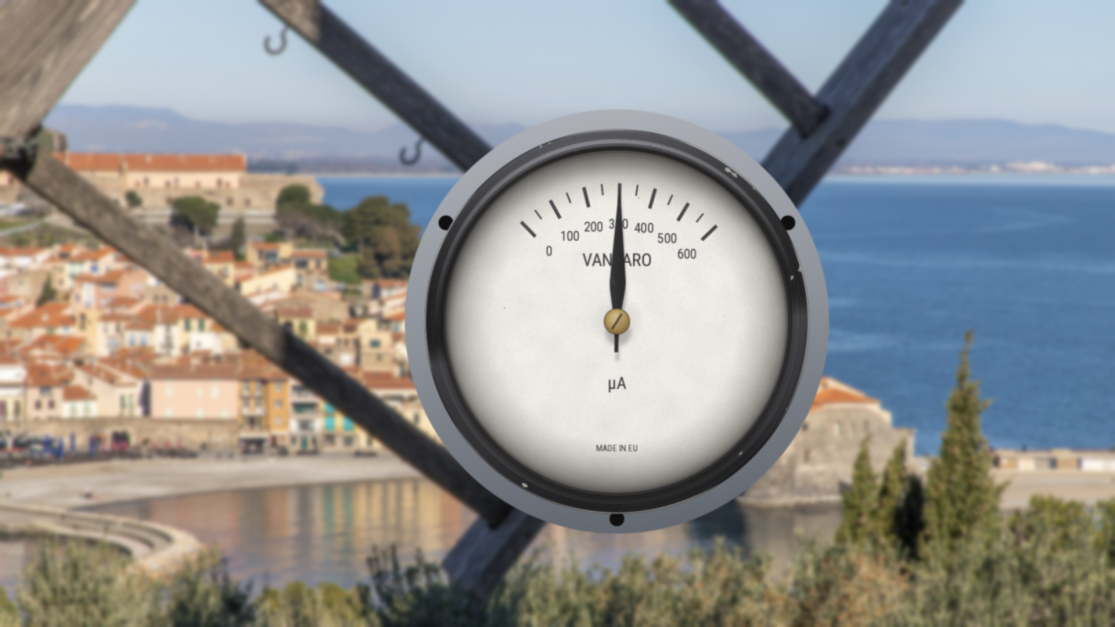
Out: value=300 unit=µA
